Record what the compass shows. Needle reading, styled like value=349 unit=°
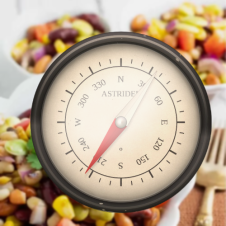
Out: value=215 unit=°
